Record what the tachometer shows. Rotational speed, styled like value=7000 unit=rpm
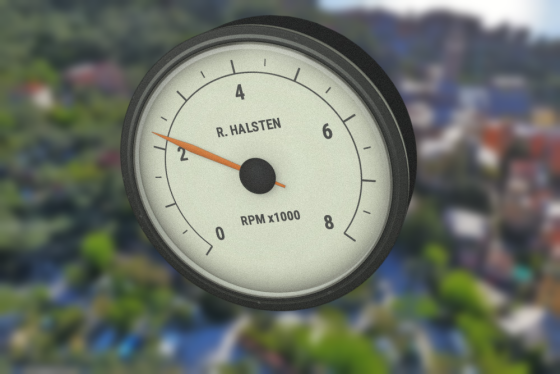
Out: value=2250 unit=rpm
